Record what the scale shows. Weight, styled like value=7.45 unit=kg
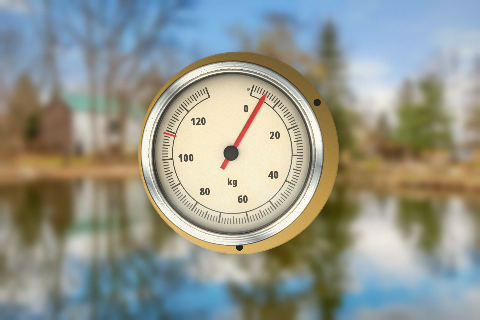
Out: value=5 unit=kg
